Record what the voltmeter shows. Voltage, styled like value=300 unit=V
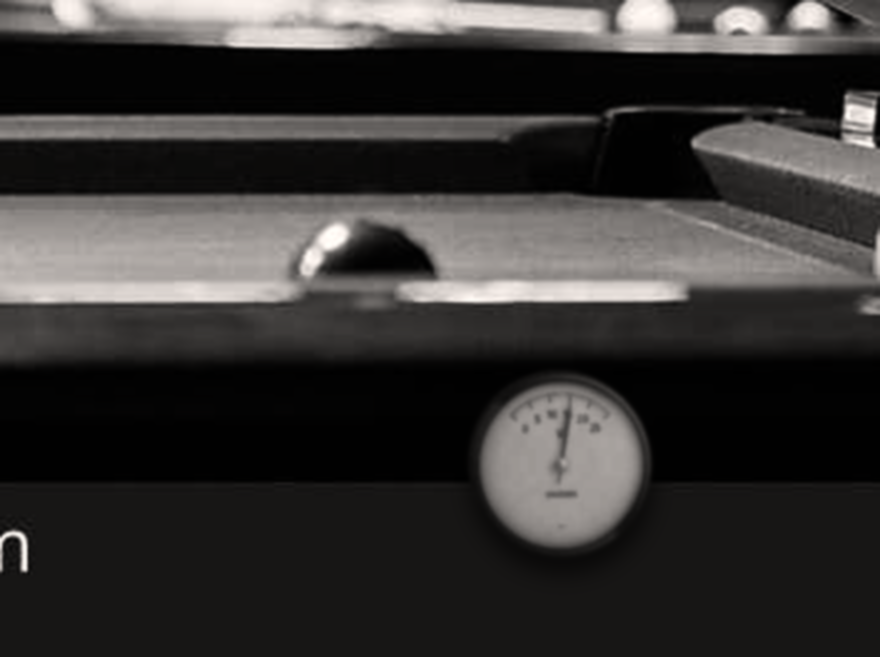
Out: value=15 unit=V
